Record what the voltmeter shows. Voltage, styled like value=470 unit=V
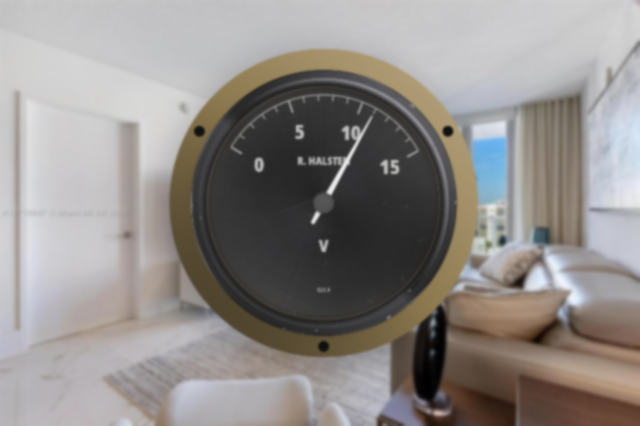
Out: value=11 unit=V
